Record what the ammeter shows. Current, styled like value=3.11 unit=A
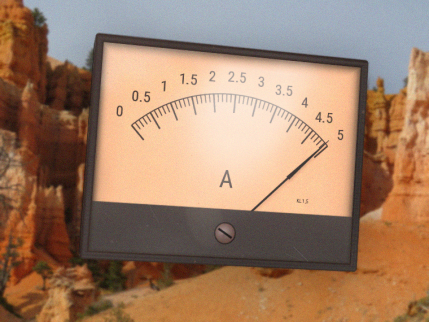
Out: value=4.9 unit=A
